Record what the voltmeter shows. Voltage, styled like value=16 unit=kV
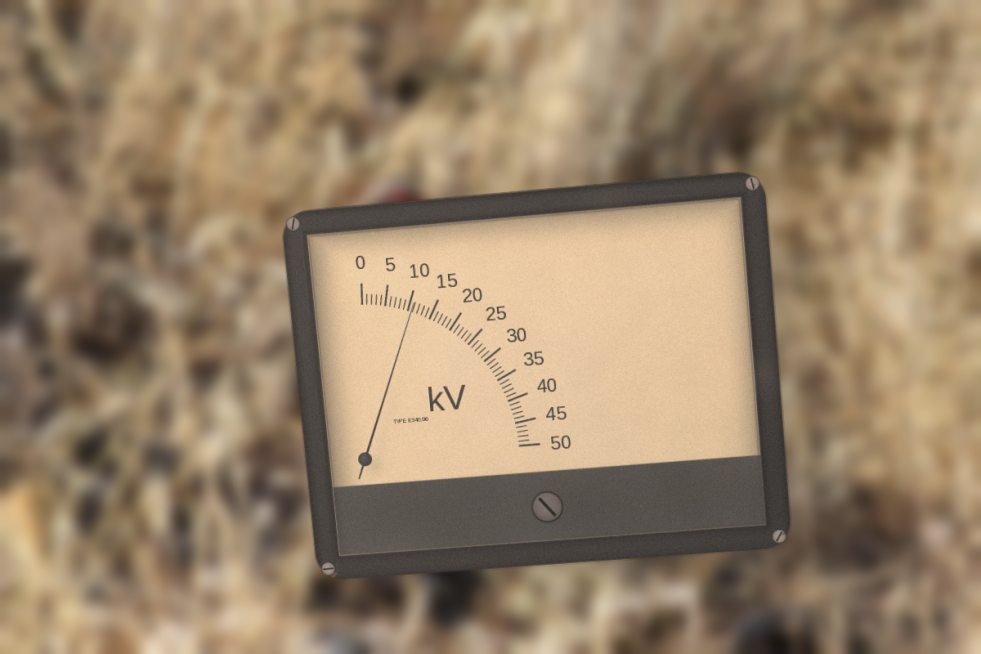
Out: value=11 unit=kV
